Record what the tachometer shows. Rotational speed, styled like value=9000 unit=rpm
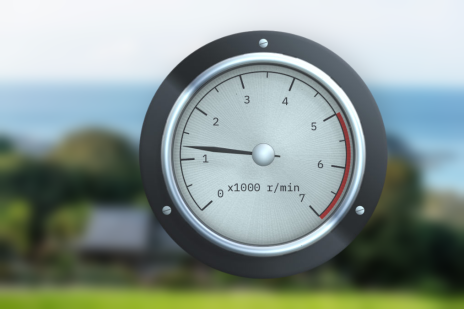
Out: value=1250 unit=rpm
